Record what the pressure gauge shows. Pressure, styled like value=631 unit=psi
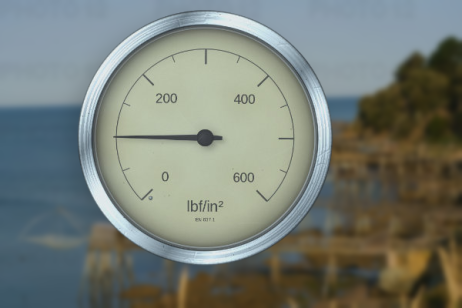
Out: value=100 unit=psi
